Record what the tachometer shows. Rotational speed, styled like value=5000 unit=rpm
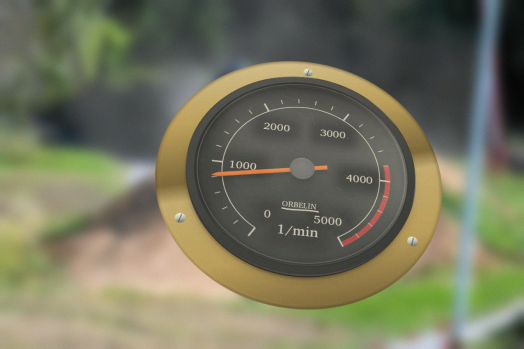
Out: value=800 unit=rpm
